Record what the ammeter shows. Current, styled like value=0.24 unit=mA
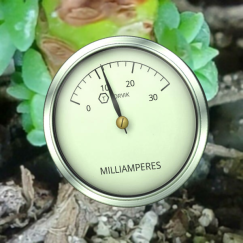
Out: value=12 unit=mA
